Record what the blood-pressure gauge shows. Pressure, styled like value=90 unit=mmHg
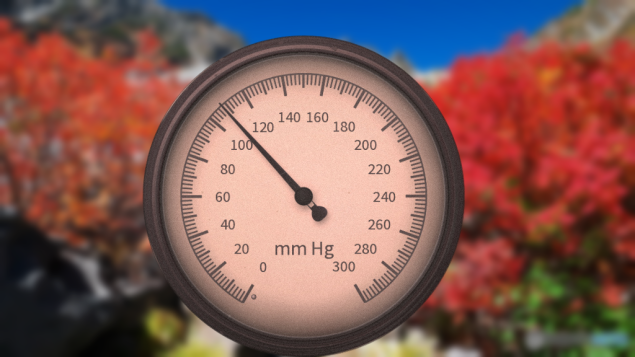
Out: value=108 unit=mmHg
